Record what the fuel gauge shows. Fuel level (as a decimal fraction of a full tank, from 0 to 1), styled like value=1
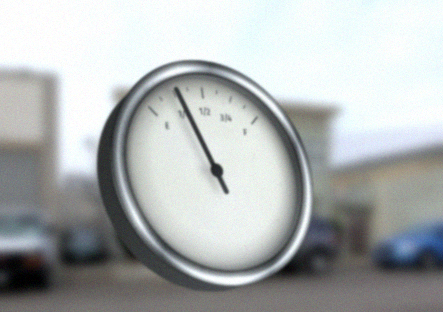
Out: value=0.25
